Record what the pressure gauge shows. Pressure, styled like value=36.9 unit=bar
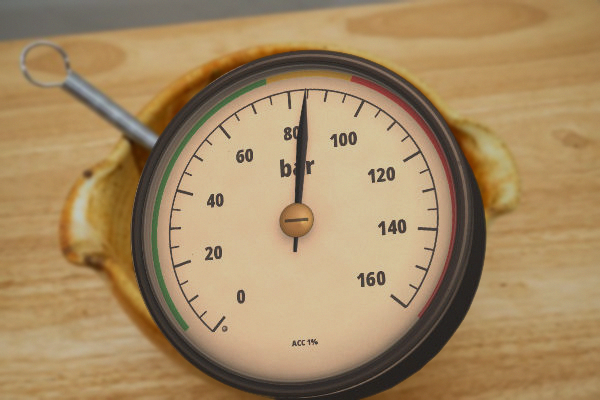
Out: value=85 unit=bar
